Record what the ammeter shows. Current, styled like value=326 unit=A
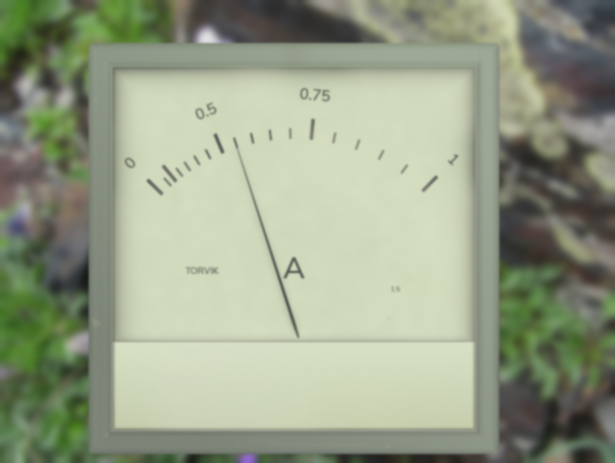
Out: value=0.55 unit=A
